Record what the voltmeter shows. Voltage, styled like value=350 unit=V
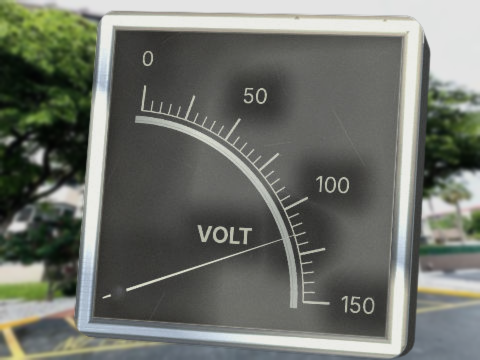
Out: value=115 unit=V
